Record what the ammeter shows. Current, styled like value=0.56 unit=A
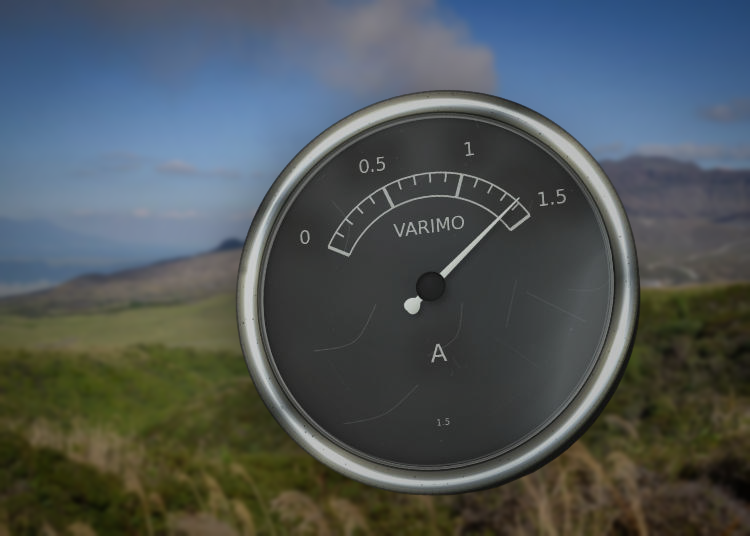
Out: value=1.4 unit=A
